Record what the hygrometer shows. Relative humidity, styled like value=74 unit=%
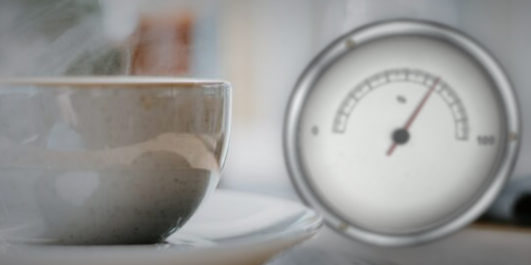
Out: value=65 unit=%
